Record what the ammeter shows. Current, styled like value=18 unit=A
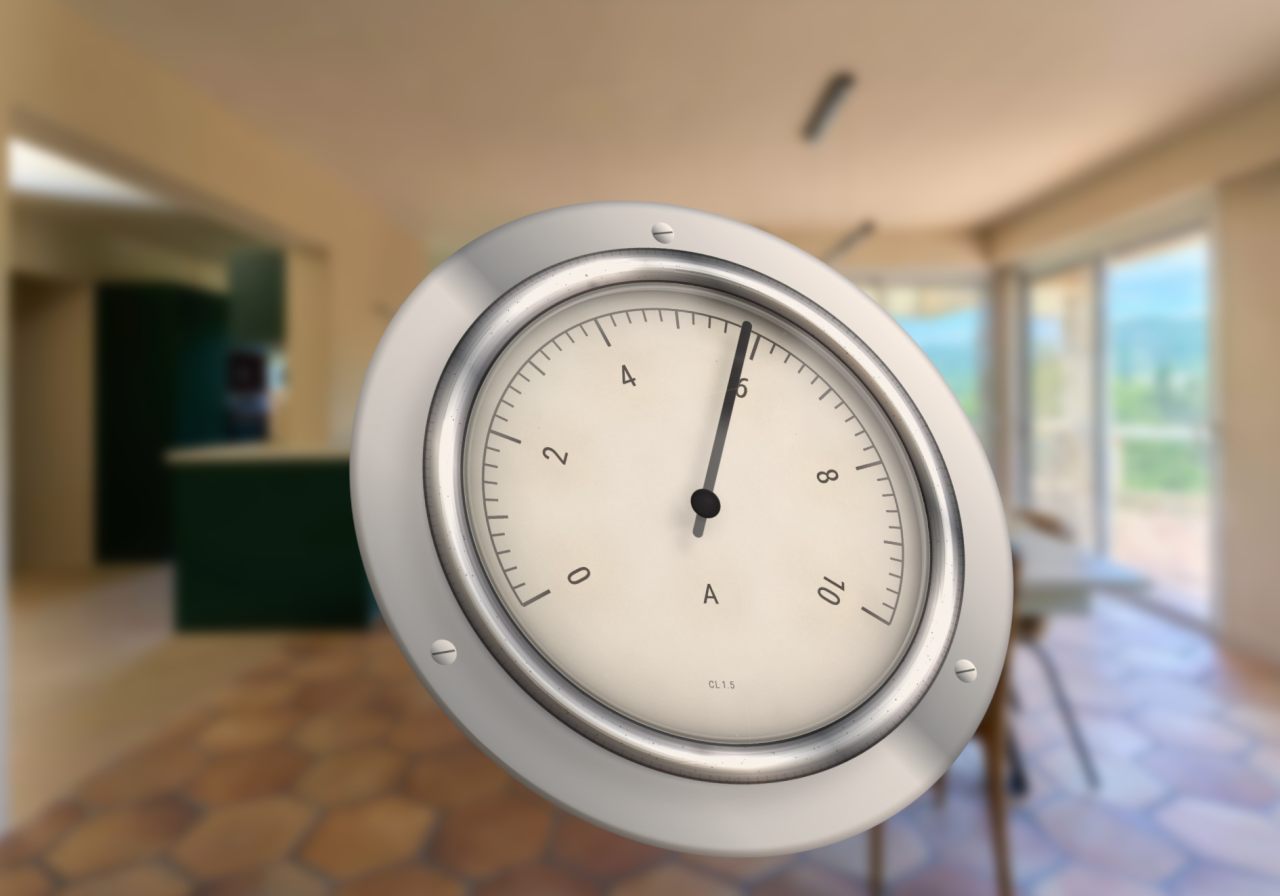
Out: value=5.8 unit=A
